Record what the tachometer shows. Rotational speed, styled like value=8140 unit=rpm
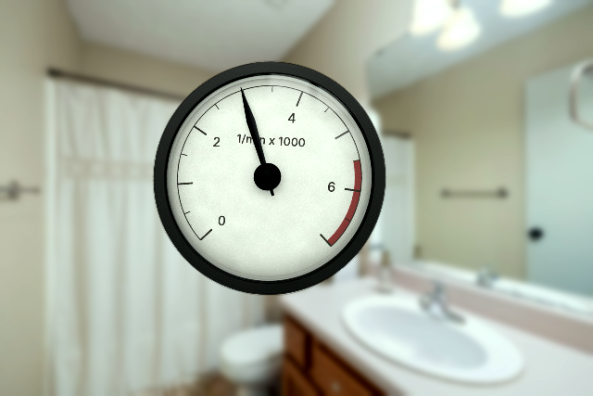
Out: value=3000 unit=rpm
